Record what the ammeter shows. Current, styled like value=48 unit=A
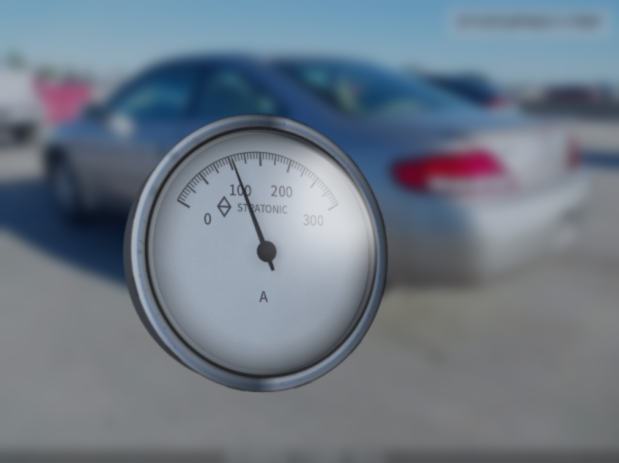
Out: value=100 unit=A
